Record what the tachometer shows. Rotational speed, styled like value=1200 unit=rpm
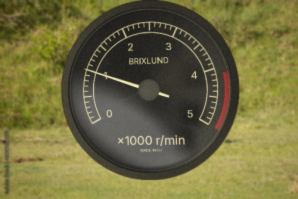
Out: value=1000 unit=rpm
